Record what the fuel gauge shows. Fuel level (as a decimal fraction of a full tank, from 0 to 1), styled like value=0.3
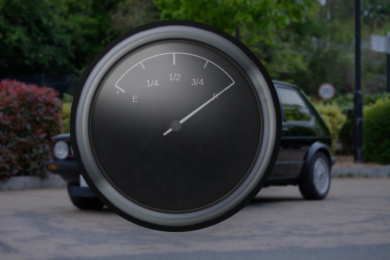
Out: value=1
